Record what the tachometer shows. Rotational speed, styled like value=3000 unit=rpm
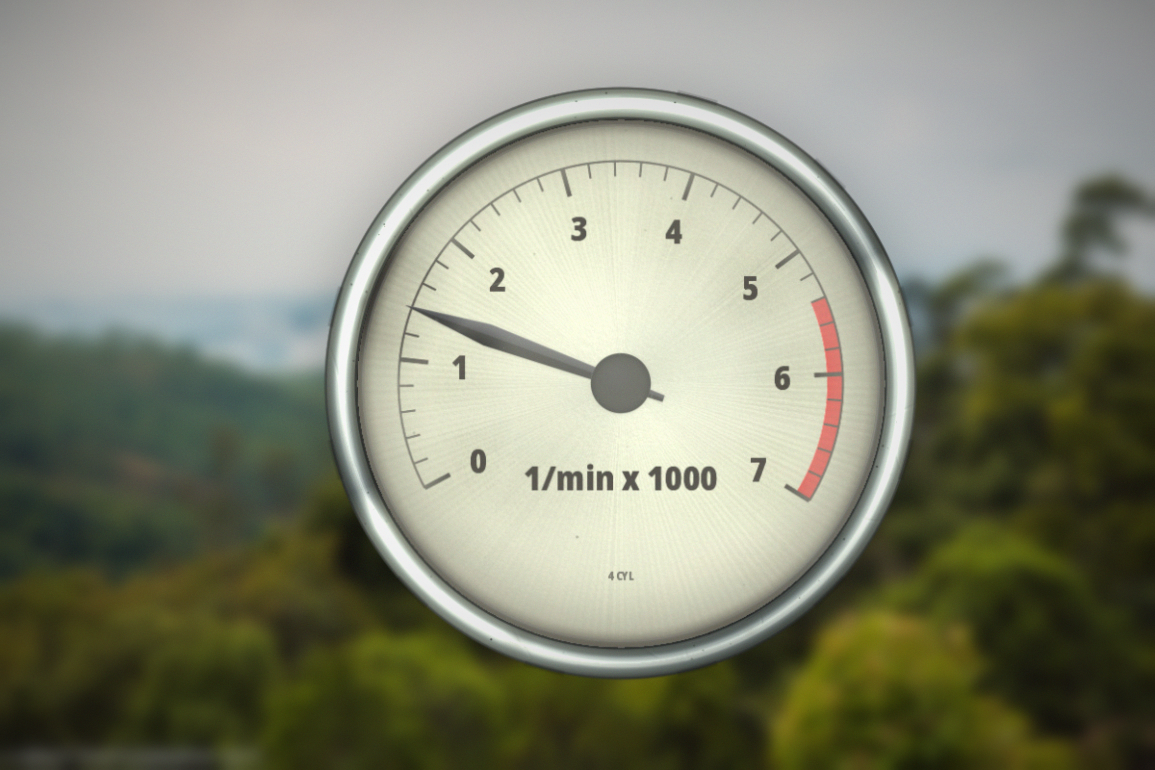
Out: value=1400 unit=rpm
